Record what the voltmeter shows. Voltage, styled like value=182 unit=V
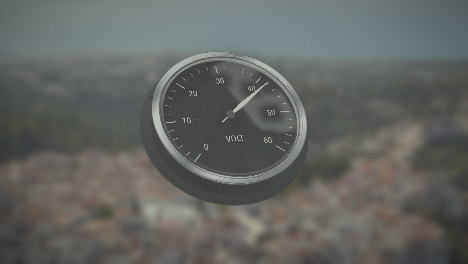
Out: value=42 unit=V
